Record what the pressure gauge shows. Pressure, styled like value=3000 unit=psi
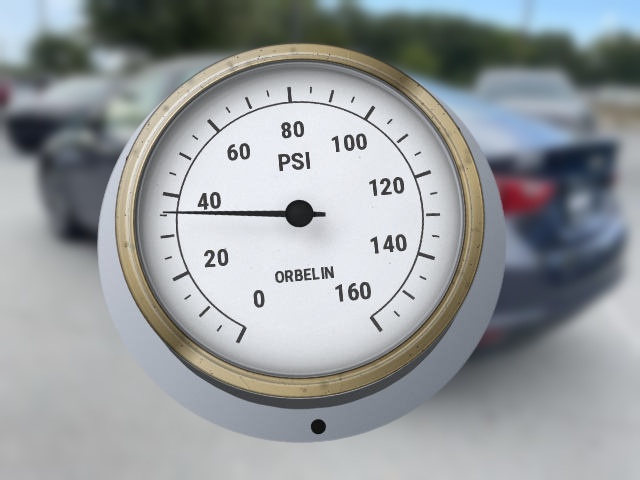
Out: value=35 unit=psi
